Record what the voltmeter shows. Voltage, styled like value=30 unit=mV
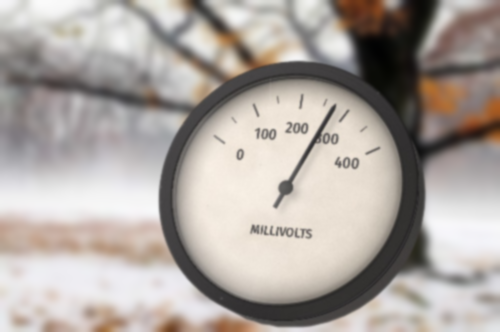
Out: value=275 unit=mV
